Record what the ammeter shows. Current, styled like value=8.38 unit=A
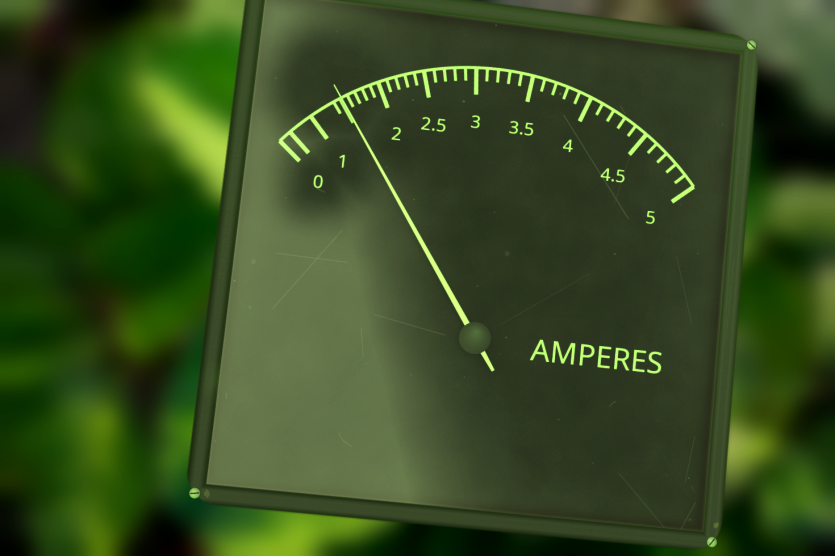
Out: value=1.5 unit=A
